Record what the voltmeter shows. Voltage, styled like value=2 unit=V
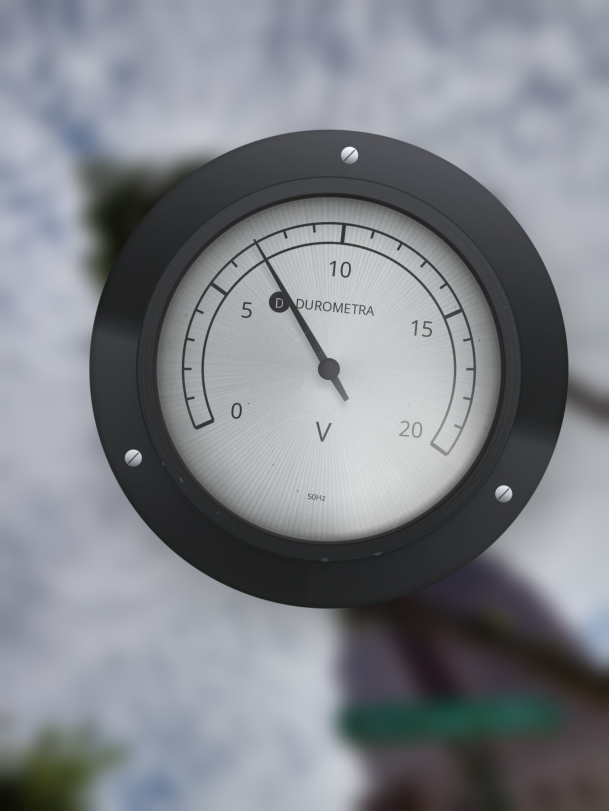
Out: value=7 unit=V
